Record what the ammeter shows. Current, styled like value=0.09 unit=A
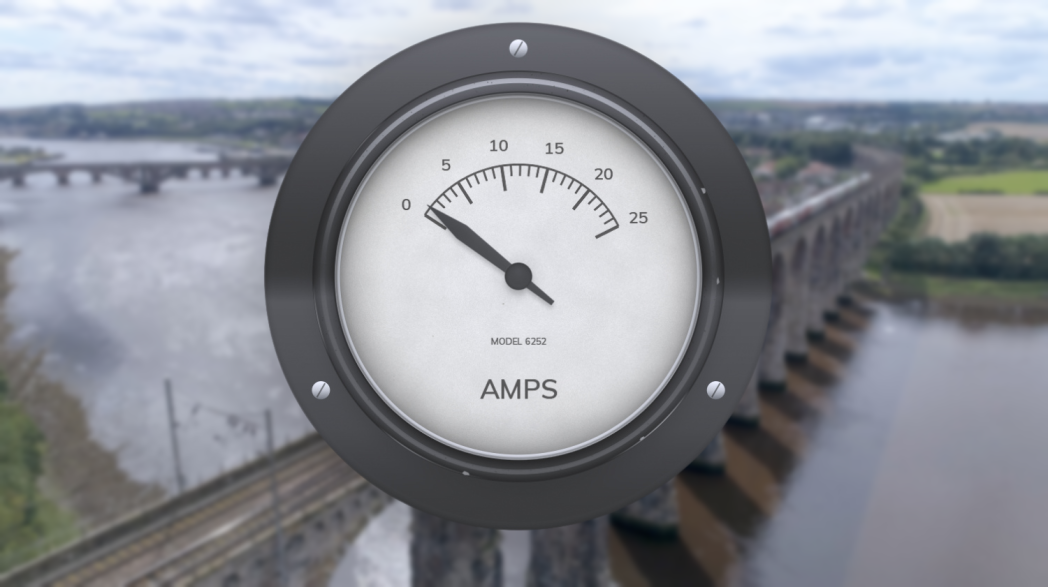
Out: value=1 unit=A
